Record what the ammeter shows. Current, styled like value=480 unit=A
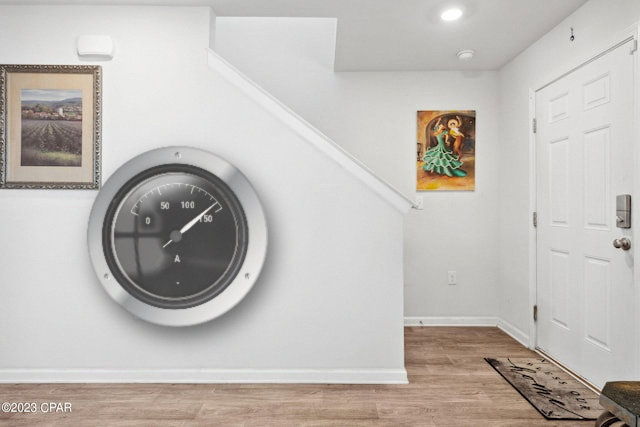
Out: value=140 unit=A
